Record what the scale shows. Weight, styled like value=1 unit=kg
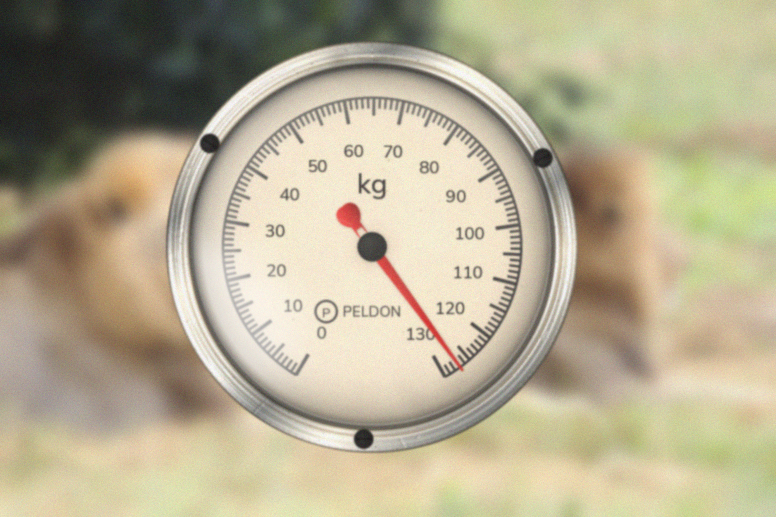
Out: value=127 unit=kg
